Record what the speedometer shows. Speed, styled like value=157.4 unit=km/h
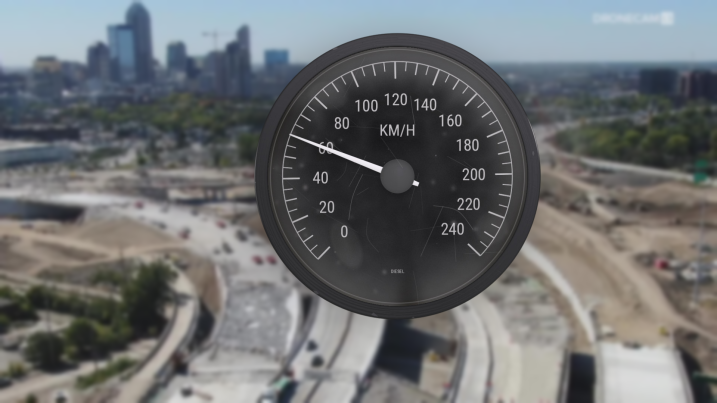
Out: value=60 unit=km/h
